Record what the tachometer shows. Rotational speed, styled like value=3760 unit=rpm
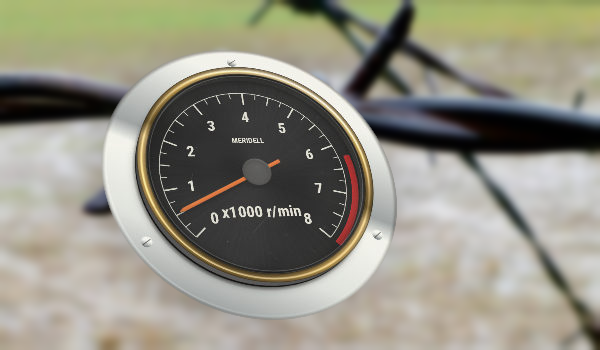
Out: value=500 unit=rpm
